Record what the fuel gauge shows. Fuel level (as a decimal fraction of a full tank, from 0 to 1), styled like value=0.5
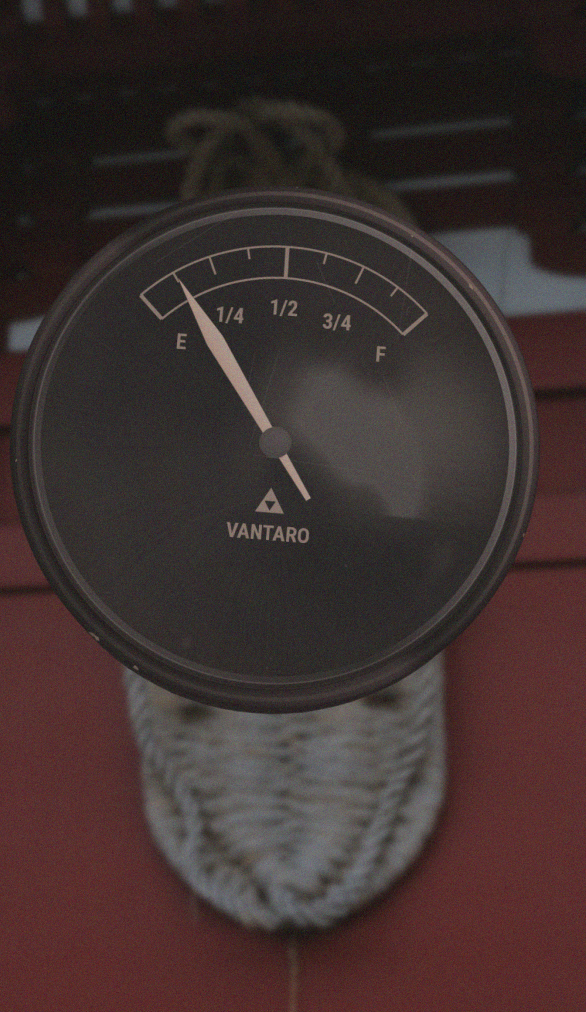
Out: value=0.125
